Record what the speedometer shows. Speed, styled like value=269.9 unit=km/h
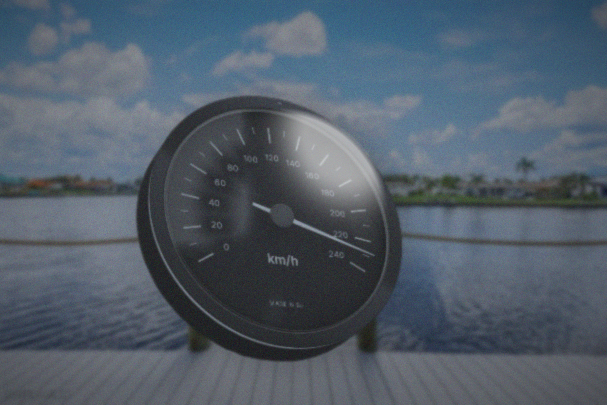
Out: value=230 unit=km/h
